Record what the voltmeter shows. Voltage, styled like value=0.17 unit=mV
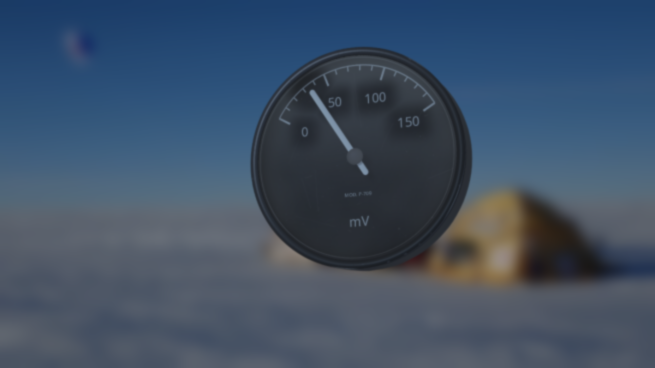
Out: value=35 unit=mV
